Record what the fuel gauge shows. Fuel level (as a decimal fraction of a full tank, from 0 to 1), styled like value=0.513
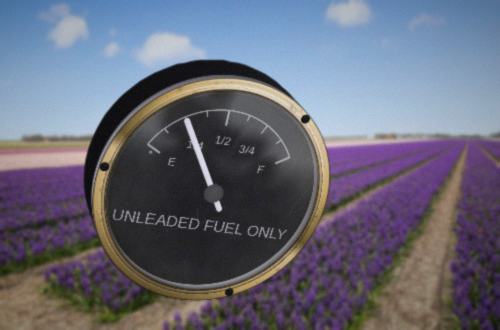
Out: value=0.25
